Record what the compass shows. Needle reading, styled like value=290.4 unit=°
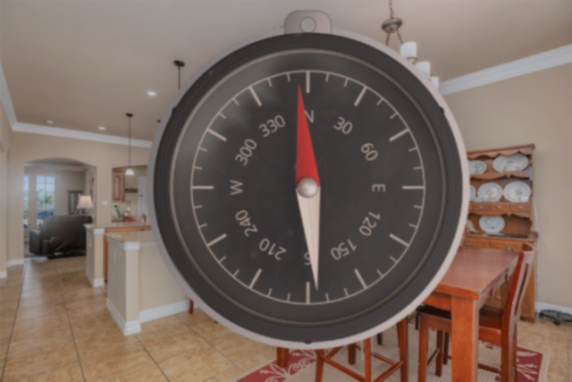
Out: value=355 unit=°
